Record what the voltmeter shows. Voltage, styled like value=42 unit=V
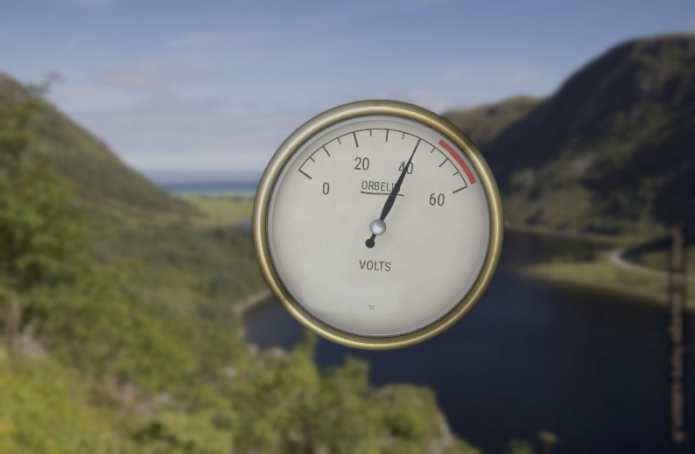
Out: value=40 unit=V
